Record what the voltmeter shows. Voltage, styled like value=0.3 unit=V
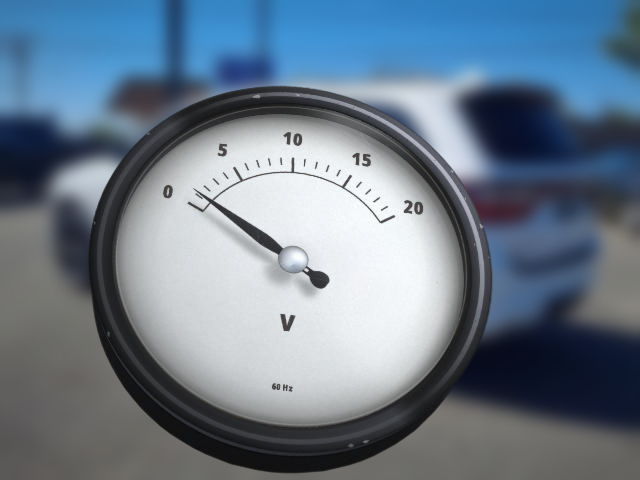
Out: value=1 unit=V
